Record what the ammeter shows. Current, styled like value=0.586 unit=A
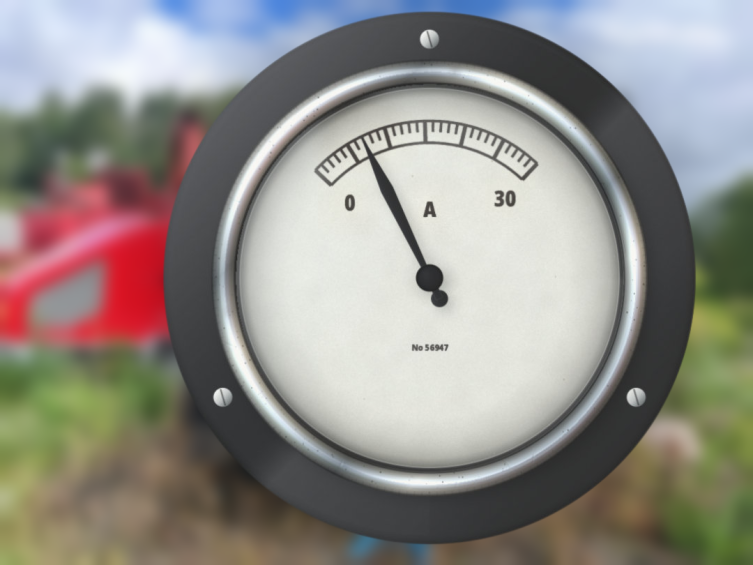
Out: value=7 unit=A
